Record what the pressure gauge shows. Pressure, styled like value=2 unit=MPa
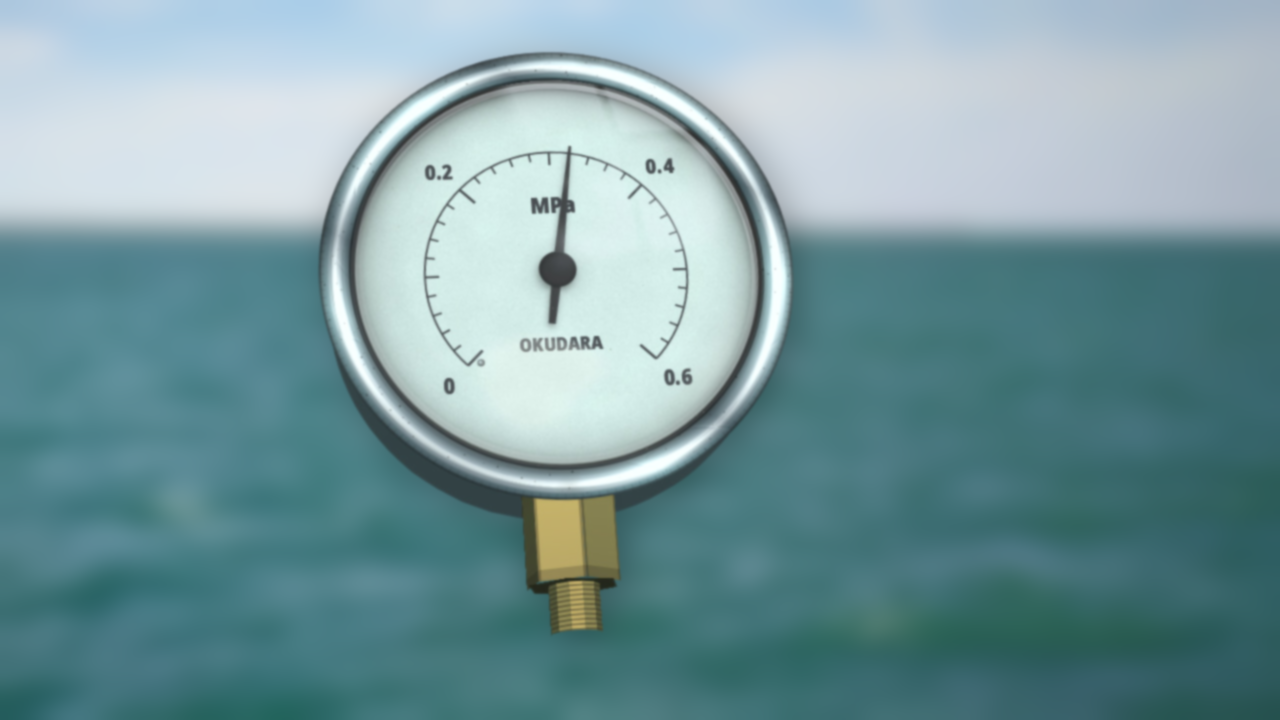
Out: value=0.32 unit=MPa
